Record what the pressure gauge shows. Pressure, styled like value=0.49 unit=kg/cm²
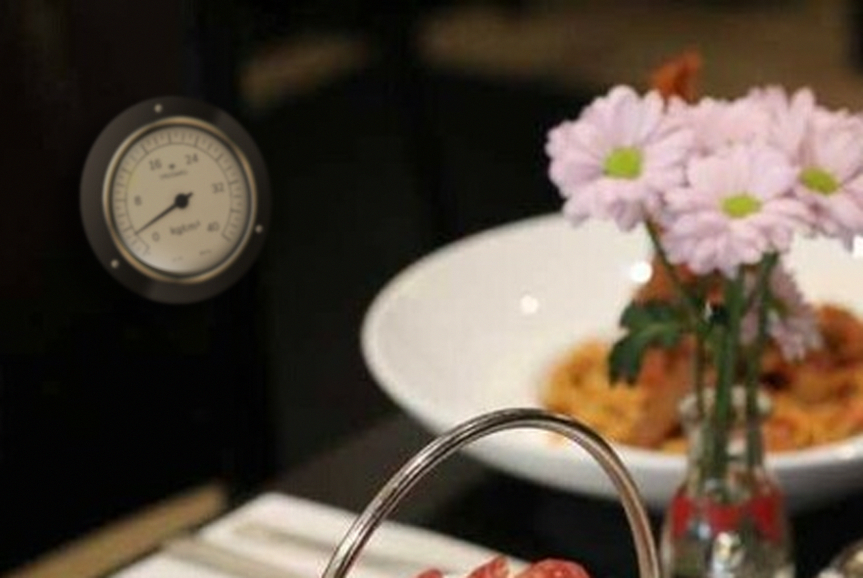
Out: value=3 unit=kg/cm²
